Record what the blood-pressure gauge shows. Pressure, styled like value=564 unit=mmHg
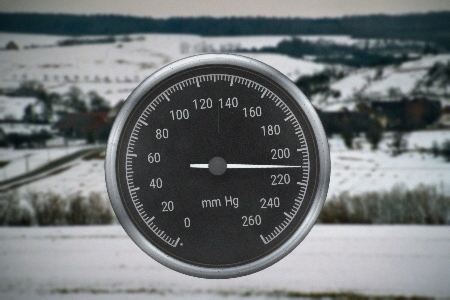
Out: value=210 unit=mmHg
